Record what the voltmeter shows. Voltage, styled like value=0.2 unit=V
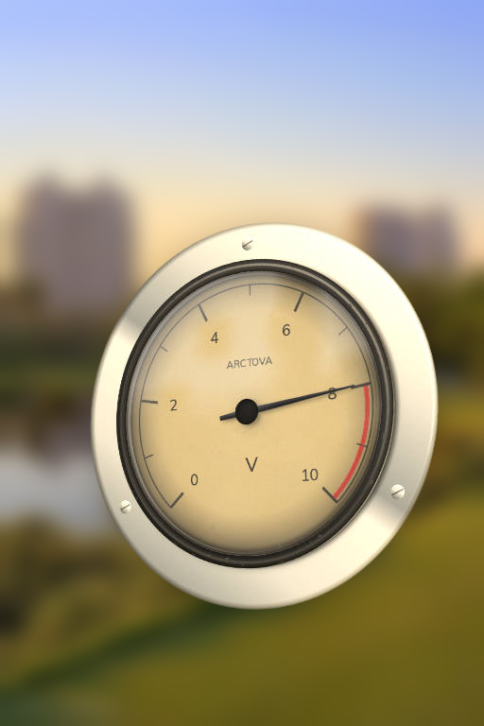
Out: value=8 unit=V
